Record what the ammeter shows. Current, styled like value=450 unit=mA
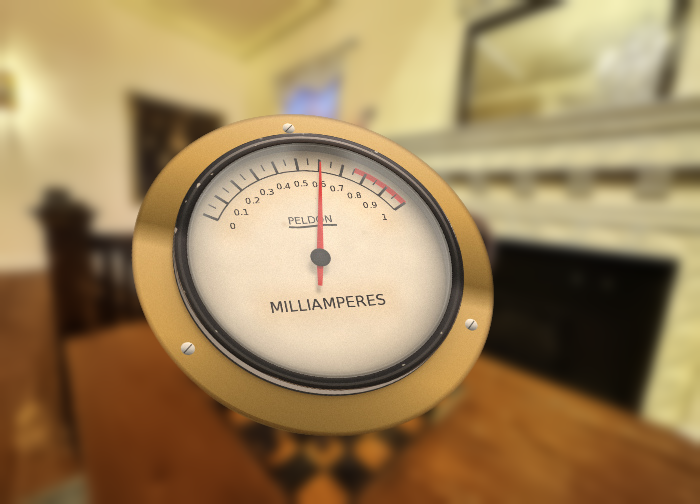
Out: value=0.6 unit=mA
